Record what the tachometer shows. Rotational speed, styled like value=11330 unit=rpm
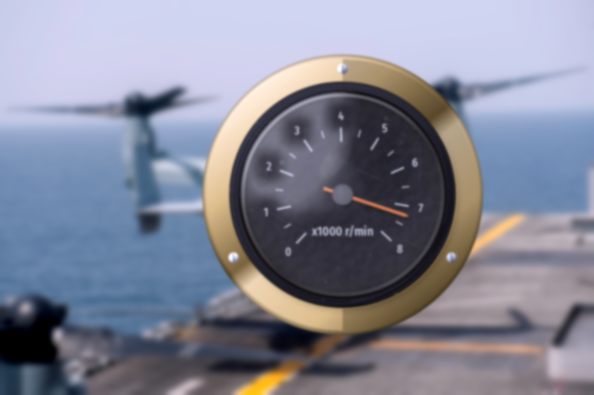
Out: value=7250 unit=rpm
